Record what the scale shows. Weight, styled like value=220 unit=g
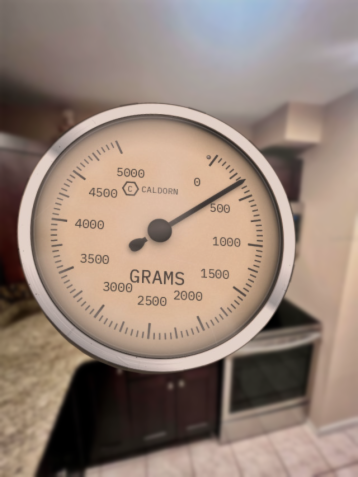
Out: value=350 unit=g
